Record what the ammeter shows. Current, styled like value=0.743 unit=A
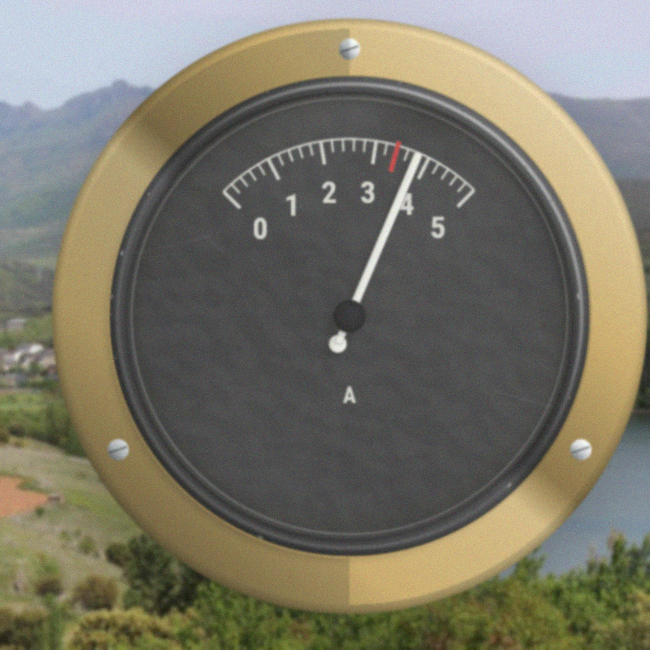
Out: value=3.8 unit=A
